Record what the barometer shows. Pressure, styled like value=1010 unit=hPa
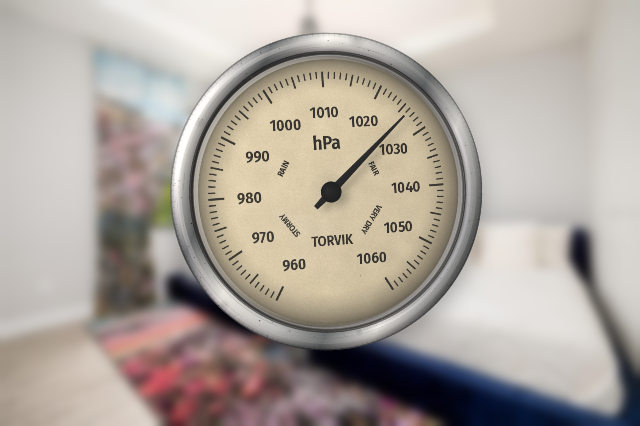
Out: value=1026 unit=hPa
